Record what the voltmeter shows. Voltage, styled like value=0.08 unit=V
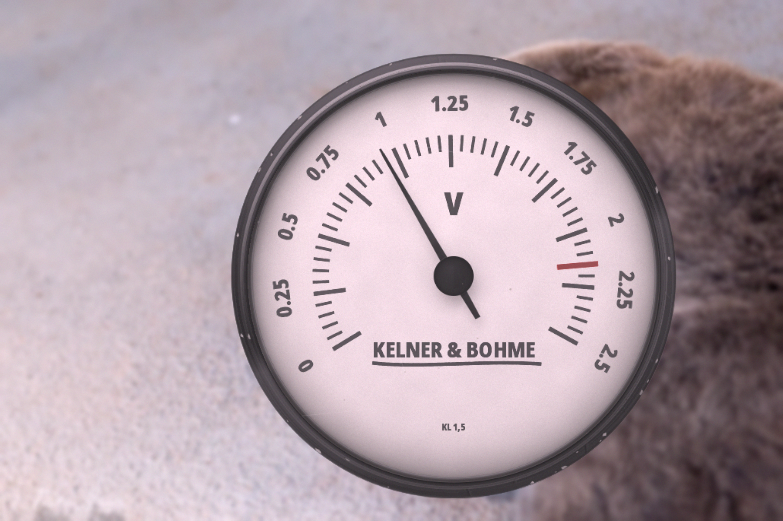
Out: value=0.95 unit=V
